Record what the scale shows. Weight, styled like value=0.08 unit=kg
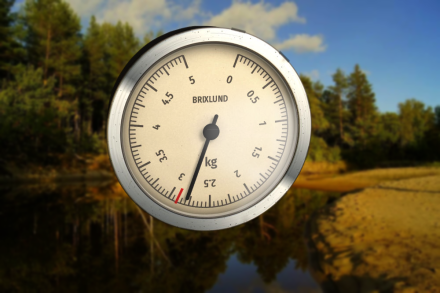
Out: value=2.8 unit=kg
